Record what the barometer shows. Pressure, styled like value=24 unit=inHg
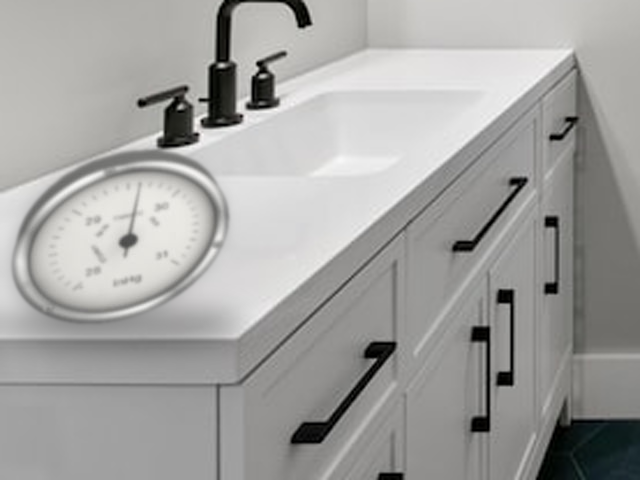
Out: value=29.6 unit=inHg
